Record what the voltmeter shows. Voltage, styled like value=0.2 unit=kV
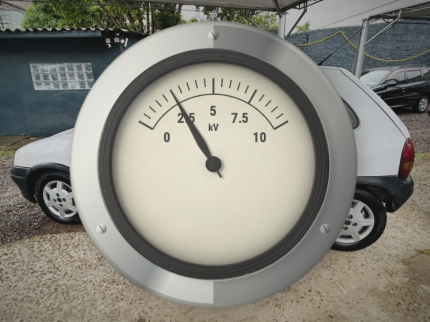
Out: value=2.5 unit=kV
